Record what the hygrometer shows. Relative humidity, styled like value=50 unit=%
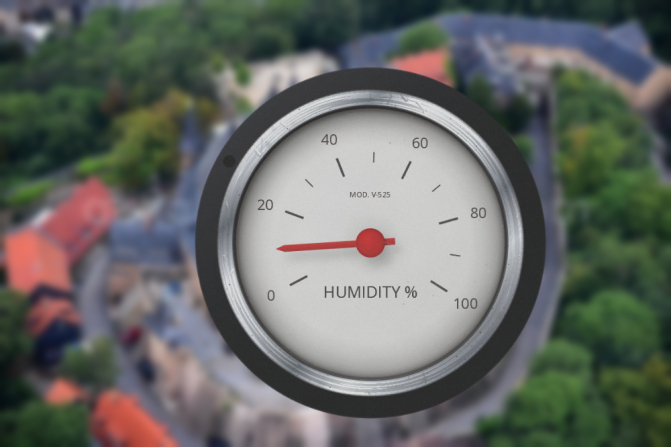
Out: value=10 unit=%
